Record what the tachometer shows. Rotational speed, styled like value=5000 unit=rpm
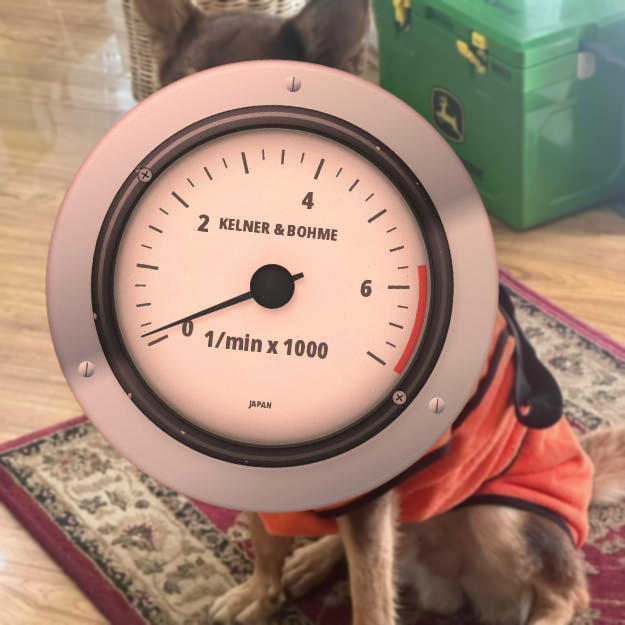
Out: value=125 unit=rpm
